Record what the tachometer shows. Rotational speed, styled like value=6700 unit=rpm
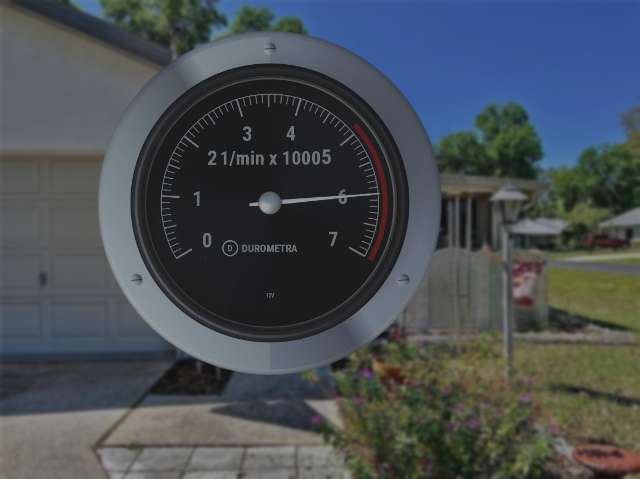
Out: value=6000 unit=rpm
